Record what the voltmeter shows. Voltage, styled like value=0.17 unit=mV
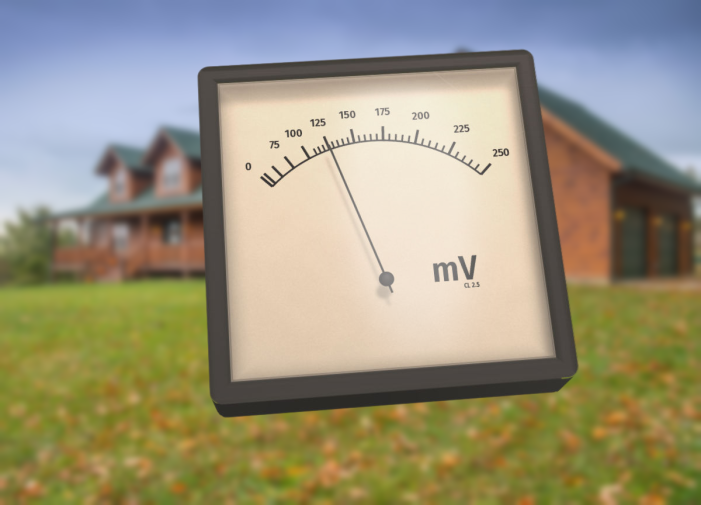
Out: value=125 unit=mV
